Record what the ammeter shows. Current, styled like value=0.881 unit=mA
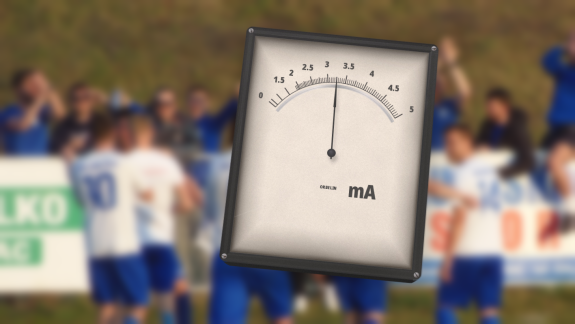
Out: value=3.25 unit=mA
